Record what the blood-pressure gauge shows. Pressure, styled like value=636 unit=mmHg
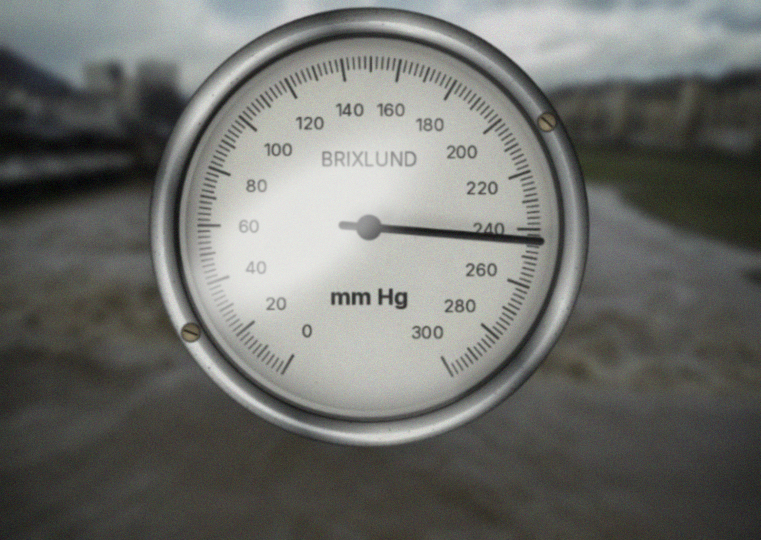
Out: value=244 unit=mmHg
